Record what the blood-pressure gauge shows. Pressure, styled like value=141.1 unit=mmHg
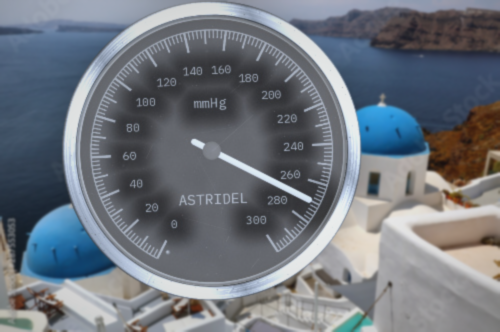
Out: value=270 unit=mmHg
